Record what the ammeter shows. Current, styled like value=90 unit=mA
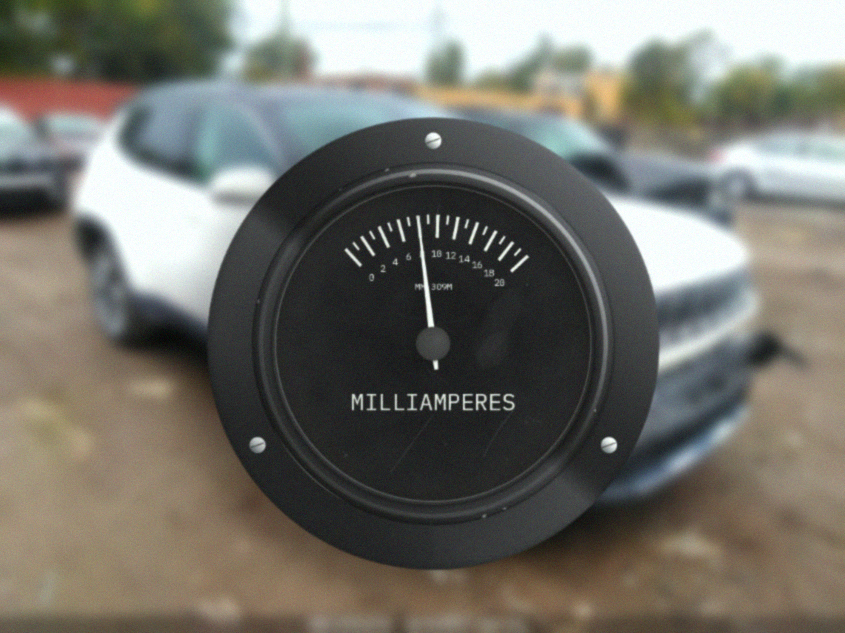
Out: value=8 unit=mA
